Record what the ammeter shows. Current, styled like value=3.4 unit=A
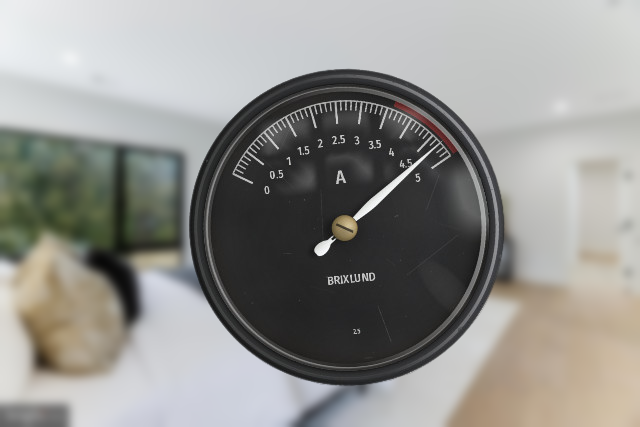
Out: value=4.7 unit=A
